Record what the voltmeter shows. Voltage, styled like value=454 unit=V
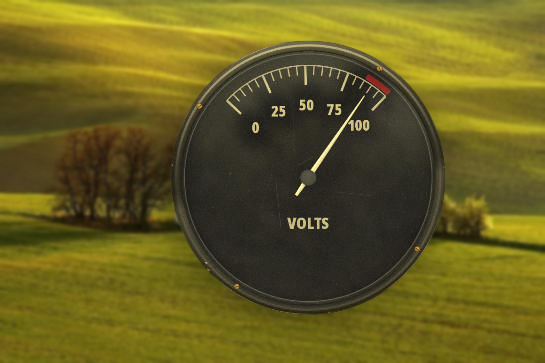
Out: value=90 unit=V
